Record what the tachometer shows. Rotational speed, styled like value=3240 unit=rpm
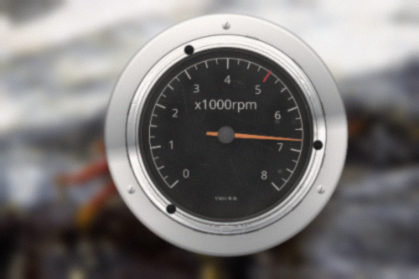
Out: value=6750 unit=rpm
